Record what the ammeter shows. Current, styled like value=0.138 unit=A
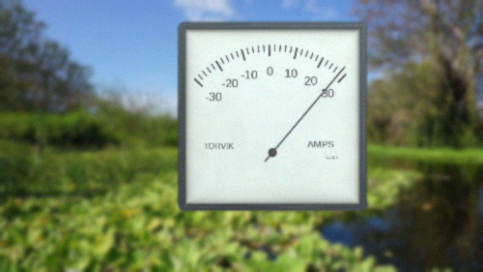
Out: value=28 unit=A
